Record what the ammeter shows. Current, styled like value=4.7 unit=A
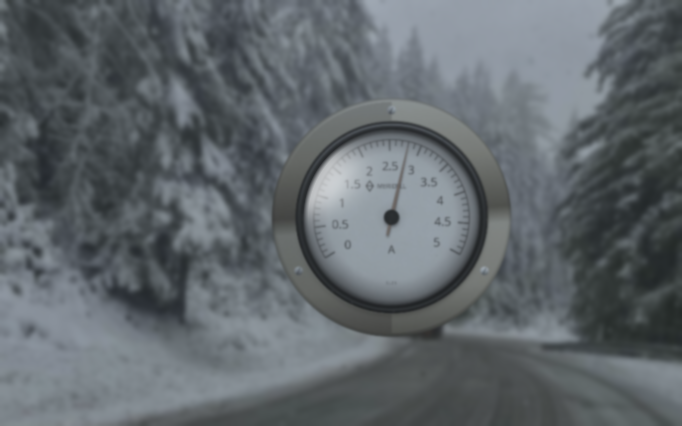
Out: value=2.8 unit=A
